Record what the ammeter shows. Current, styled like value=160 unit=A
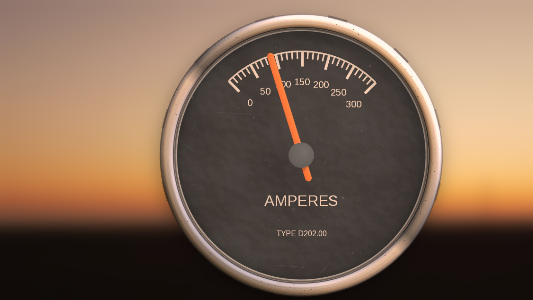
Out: value=90 unit=A
